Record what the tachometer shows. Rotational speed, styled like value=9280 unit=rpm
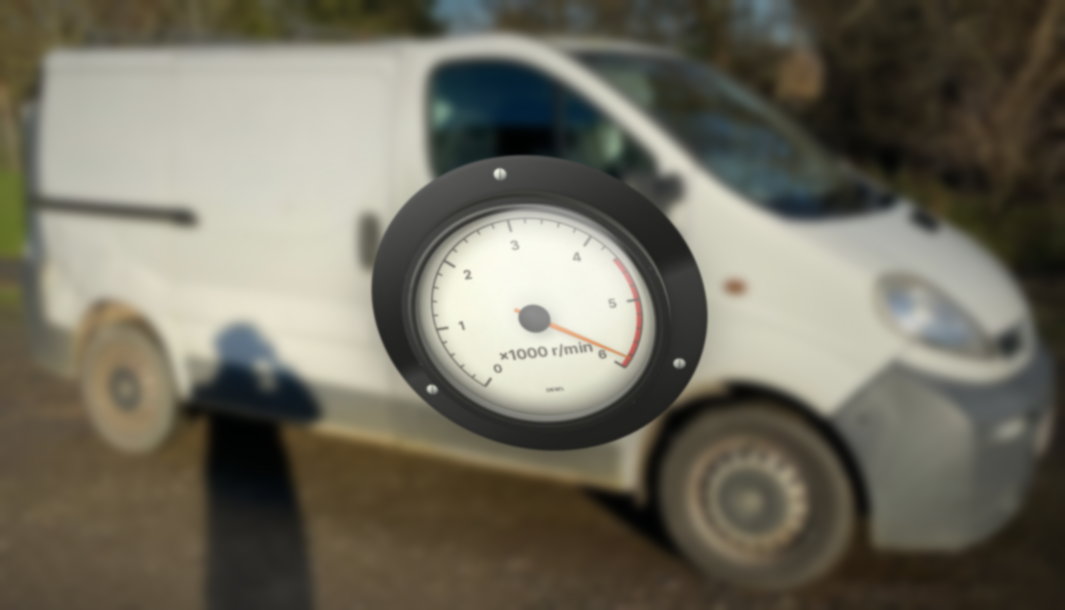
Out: value=5800 unit=rpm
